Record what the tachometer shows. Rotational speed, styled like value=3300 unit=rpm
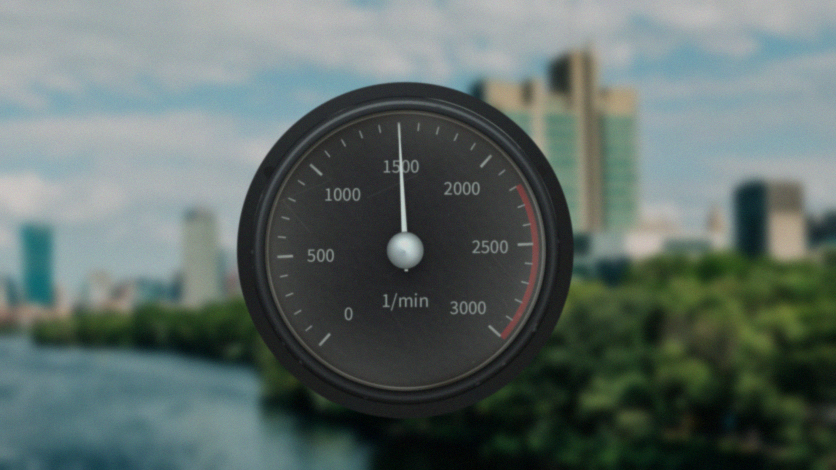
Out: value=1500 unit=rpm
